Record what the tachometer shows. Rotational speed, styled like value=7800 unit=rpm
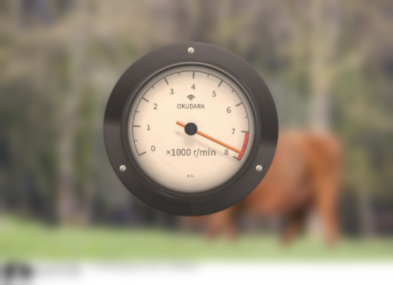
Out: value=7750 unit=rpm
